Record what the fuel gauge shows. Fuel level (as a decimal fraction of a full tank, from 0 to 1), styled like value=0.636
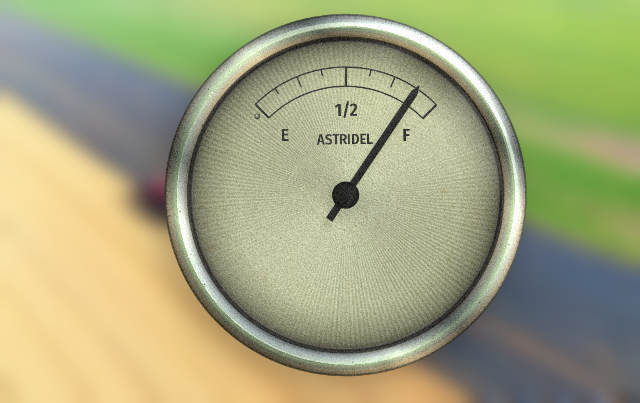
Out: value=0.875
